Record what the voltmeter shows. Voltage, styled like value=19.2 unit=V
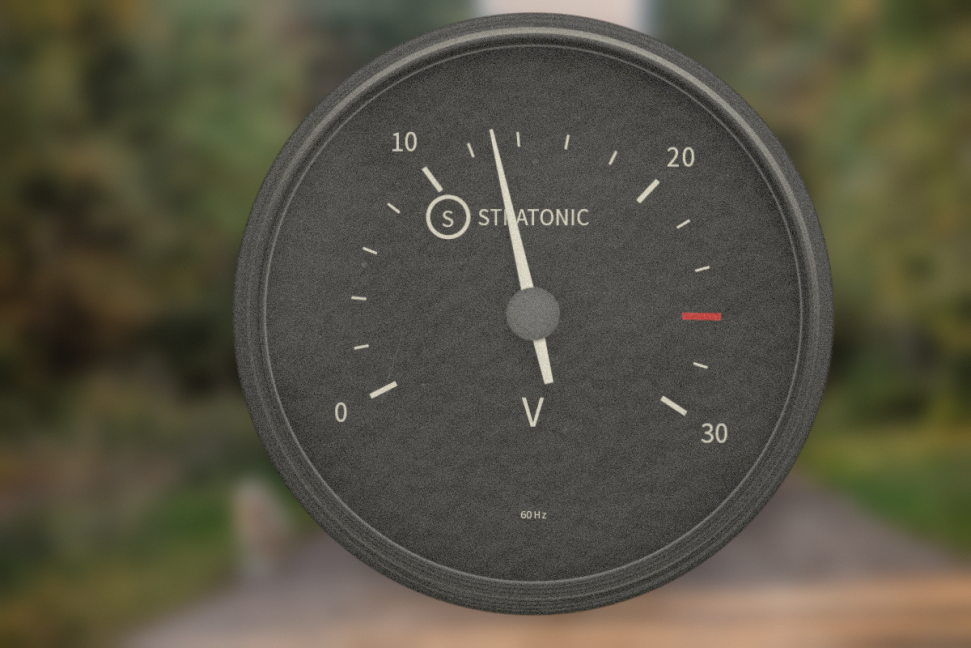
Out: value=13 unit=V
